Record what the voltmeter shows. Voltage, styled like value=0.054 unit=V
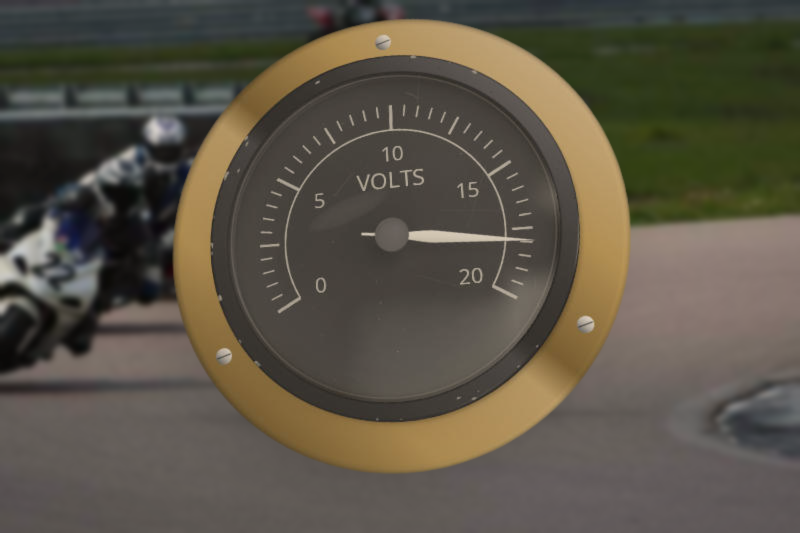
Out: value=18 unit=V
